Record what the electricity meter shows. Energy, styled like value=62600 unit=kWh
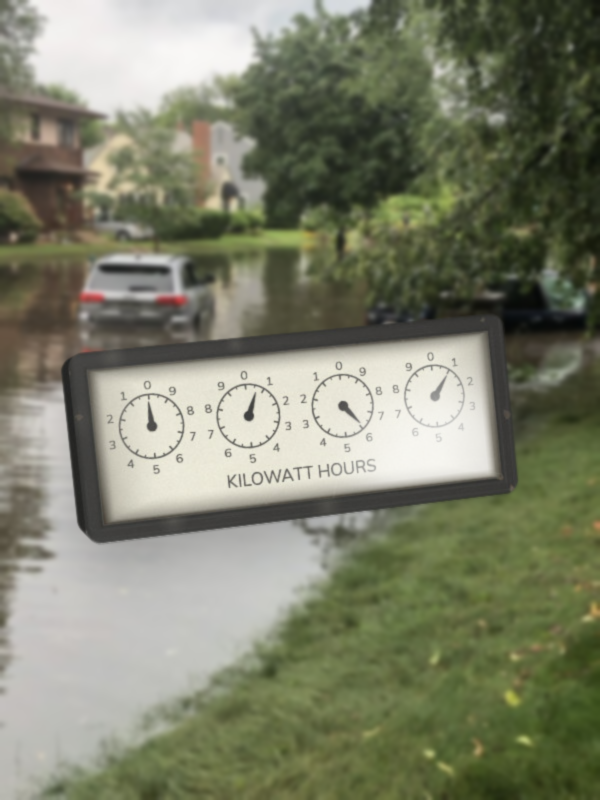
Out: value=61 unit=kWh
